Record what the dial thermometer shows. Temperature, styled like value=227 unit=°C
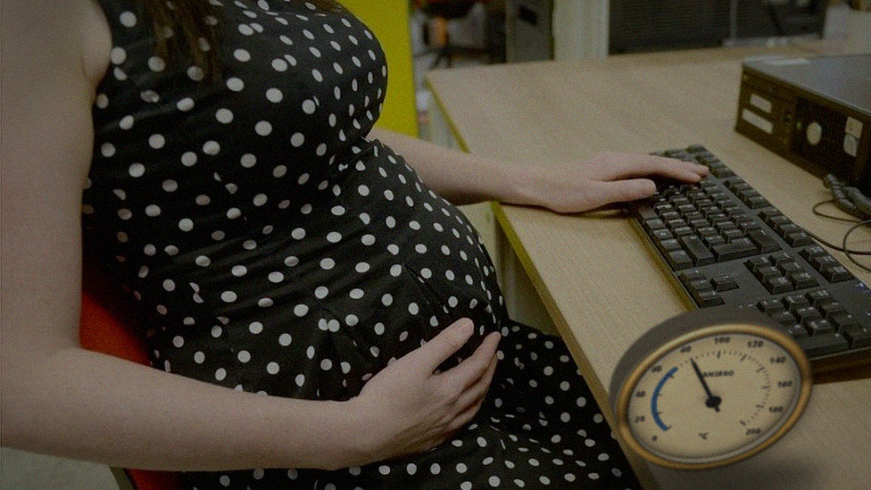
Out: value=80 unit=°C
